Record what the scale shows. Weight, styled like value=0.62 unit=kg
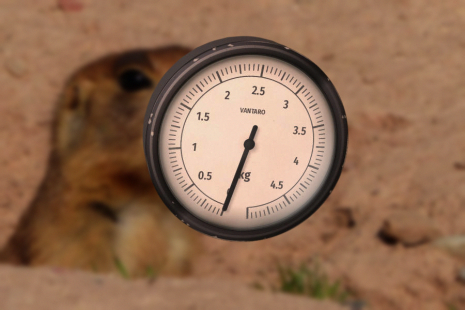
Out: value=0 unit=kg
